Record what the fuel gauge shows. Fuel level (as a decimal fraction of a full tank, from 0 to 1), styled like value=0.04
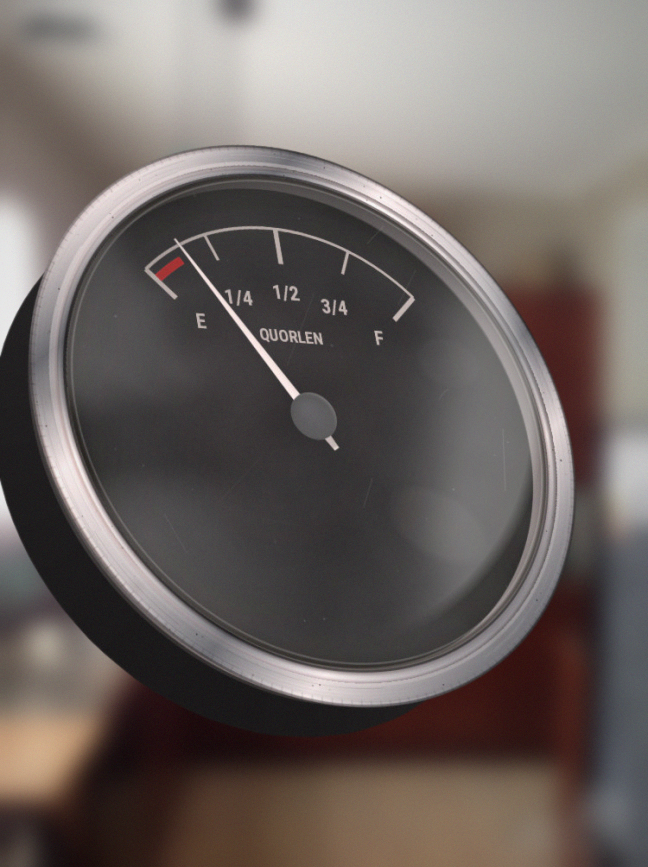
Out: value=0.125
